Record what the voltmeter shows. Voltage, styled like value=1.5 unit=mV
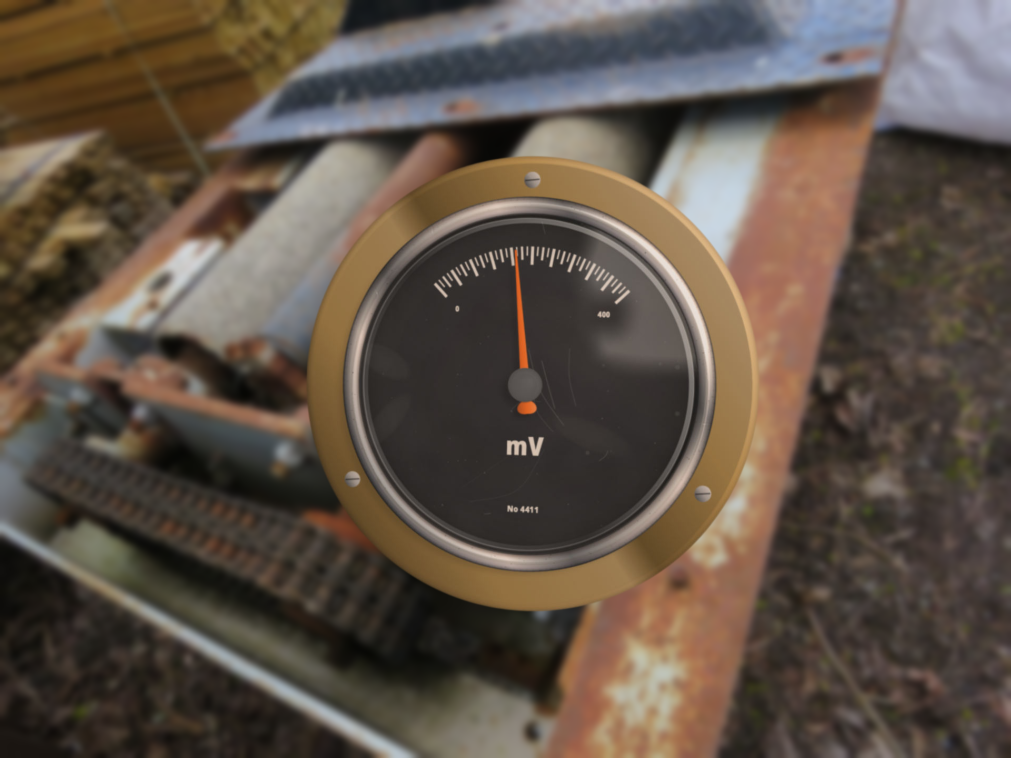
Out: value=170 unit=mV
